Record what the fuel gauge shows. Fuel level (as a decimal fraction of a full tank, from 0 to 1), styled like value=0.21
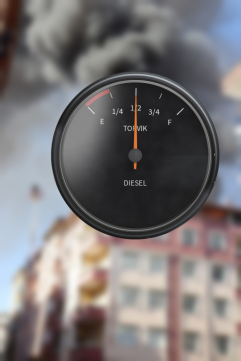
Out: value=0.5
